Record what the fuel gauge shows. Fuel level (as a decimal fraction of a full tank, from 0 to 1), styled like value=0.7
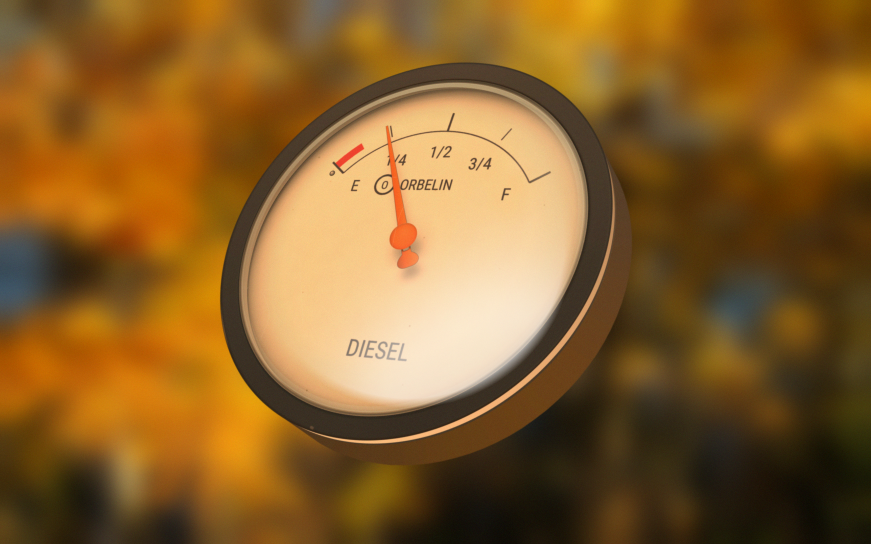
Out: value=0.25
